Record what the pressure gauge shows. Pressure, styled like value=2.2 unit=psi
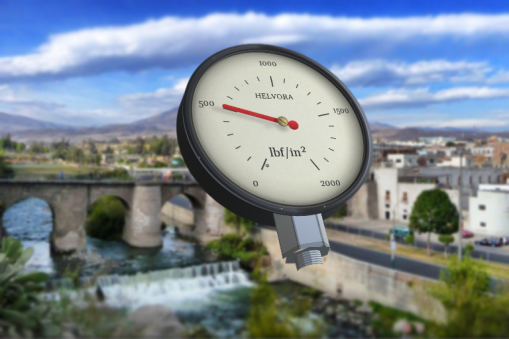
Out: value=500 unit=psi
